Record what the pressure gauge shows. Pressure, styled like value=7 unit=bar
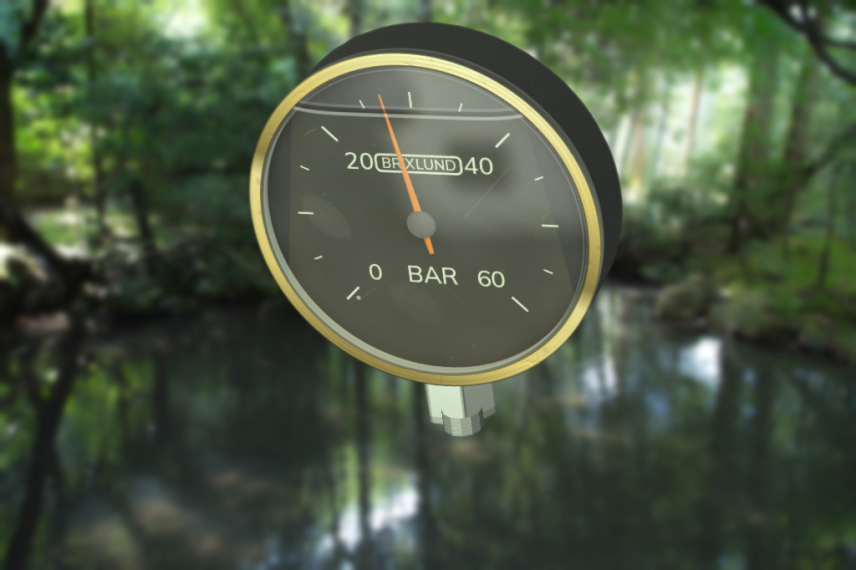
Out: value=27.5 unit=bar
